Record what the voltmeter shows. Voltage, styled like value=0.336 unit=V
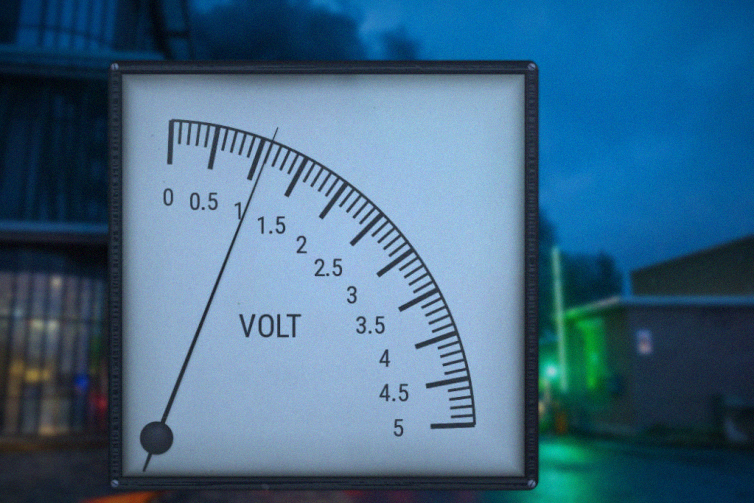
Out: value=1.1 unit=V
